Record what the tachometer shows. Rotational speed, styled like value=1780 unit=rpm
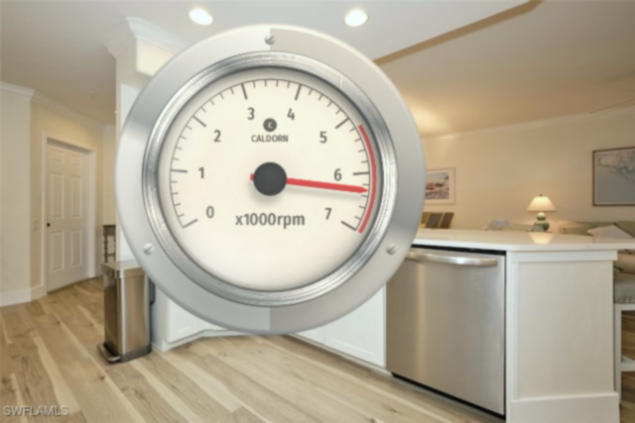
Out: value=6300 unit=rpm
